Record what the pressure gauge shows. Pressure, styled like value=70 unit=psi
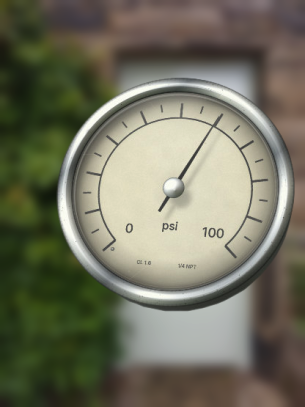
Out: value=60 unit=psi
